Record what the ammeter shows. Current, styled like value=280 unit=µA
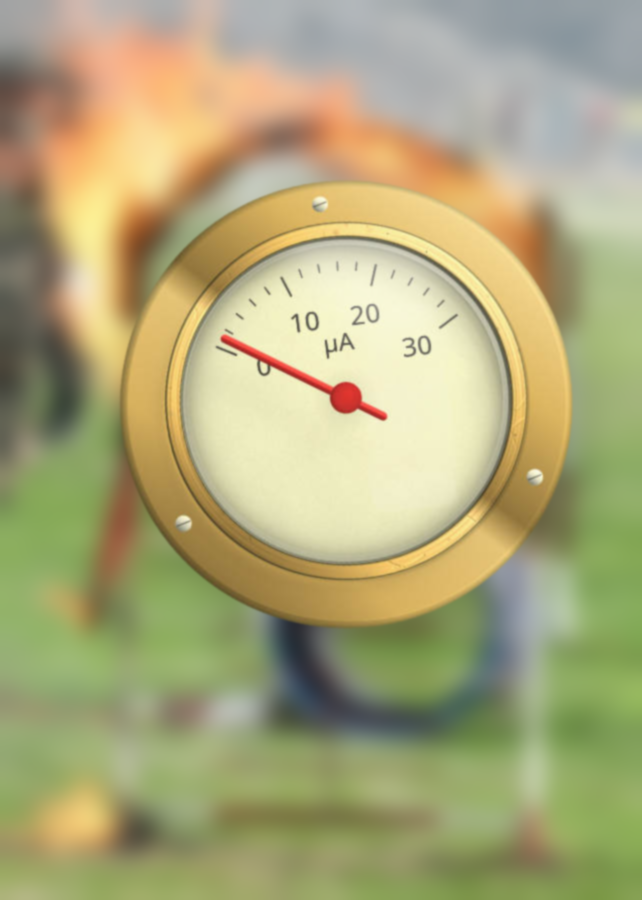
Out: value=1 unit=µA
